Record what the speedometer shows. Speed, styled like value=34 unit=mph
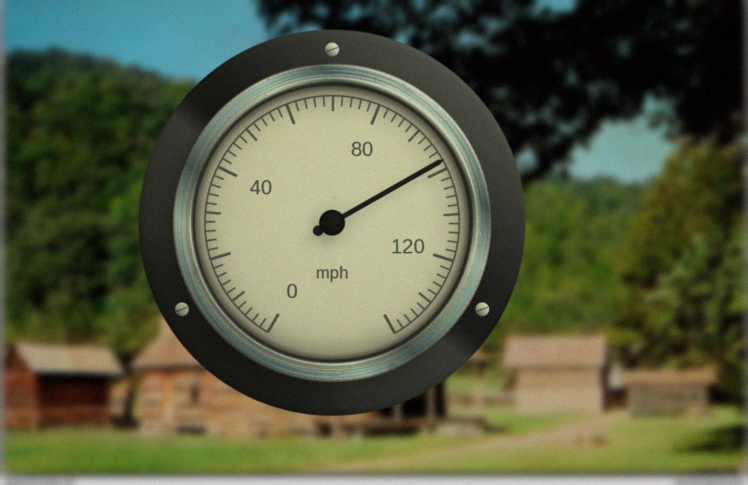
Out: value=98 unit=mph
